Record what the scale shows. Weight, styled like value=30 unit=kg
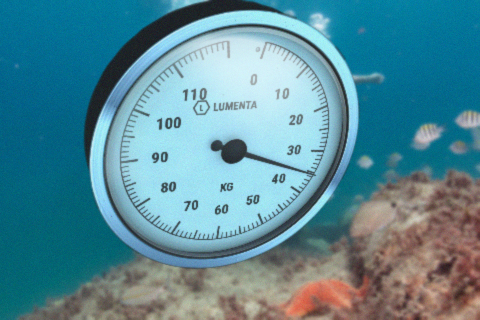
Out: value=35 unit=kg
